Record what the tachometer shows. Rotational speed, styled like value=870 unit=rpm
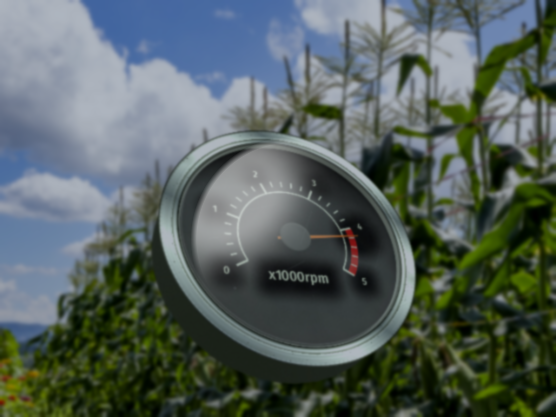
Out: value=4200 unit=rpm
